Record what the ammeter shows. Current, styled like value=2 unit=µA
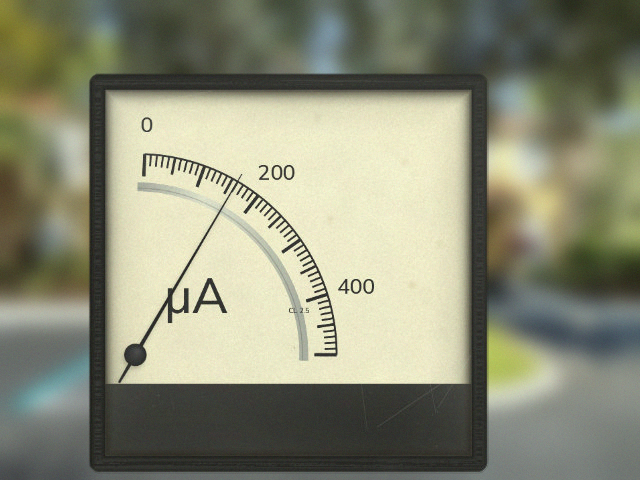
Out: value=160 unit=µA
